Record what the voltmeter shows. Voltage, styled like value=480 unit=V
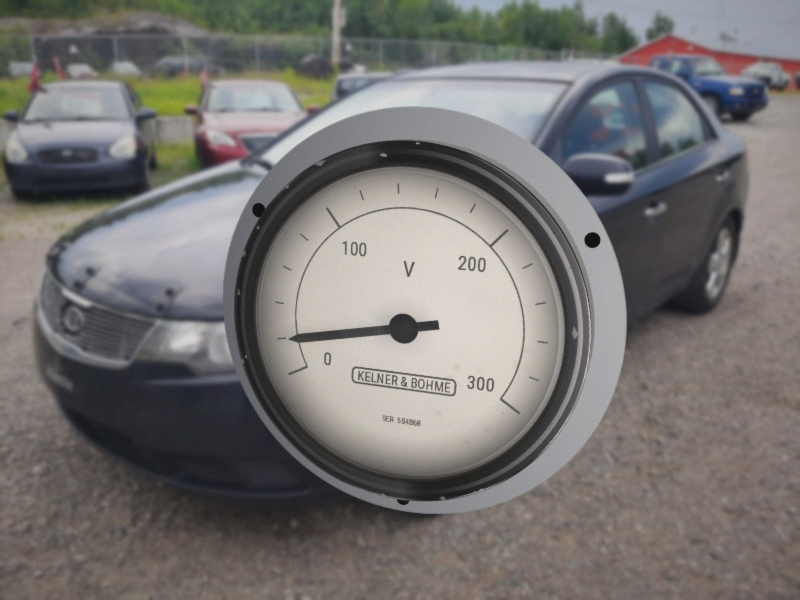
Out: value=20 unit=V
